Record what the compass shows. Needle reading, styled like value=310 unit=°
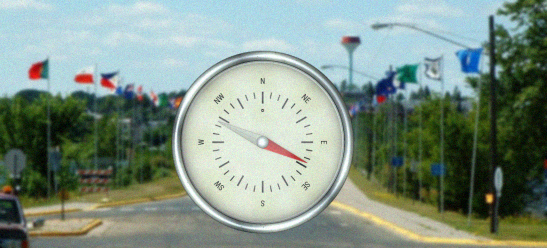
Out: value=115 unit=°
